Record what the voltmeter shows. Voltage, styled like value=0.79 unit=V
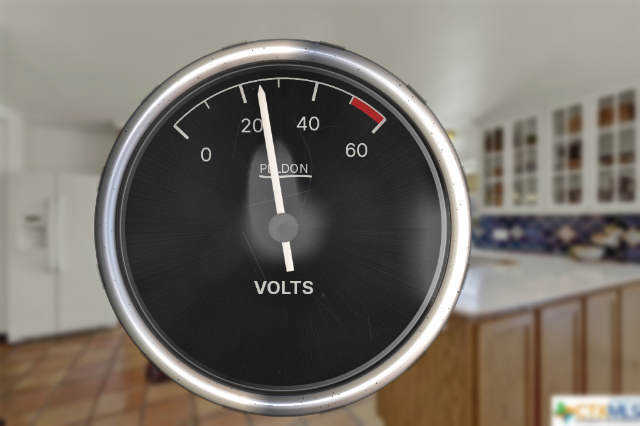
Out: value=25 unit=V
